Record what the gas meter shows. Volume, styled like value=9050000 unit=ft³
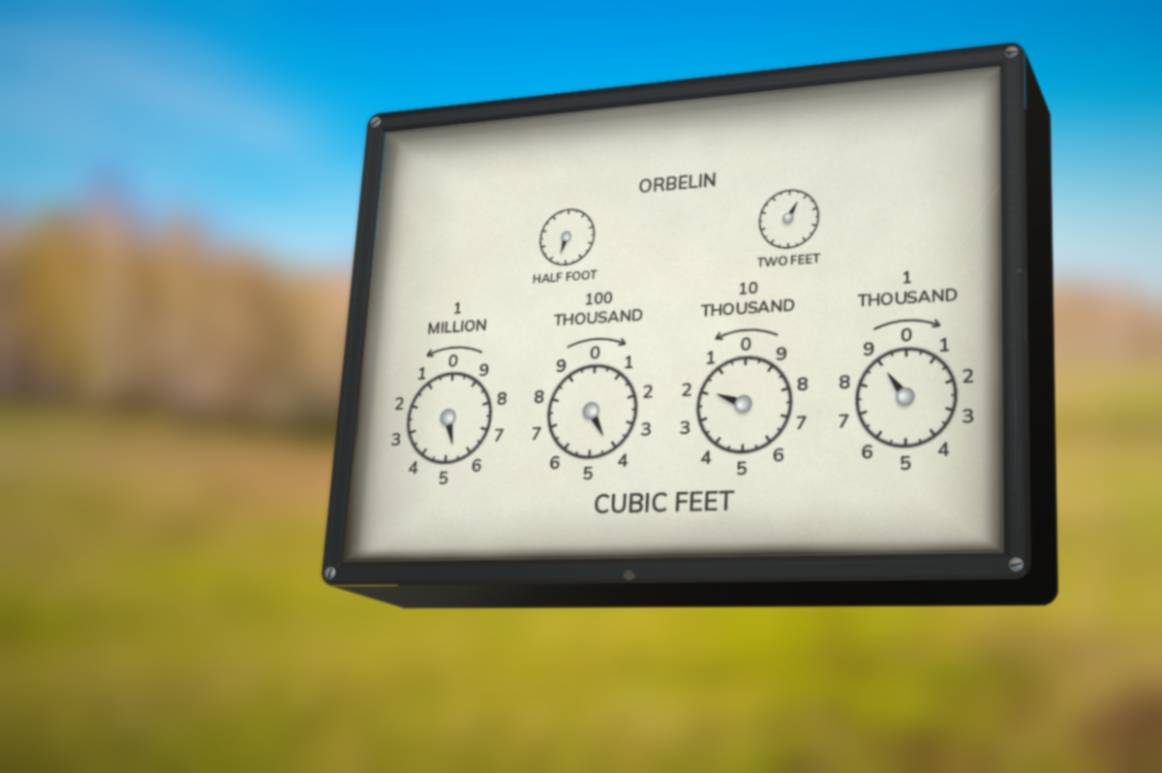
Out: value=541900 unit=ft³
